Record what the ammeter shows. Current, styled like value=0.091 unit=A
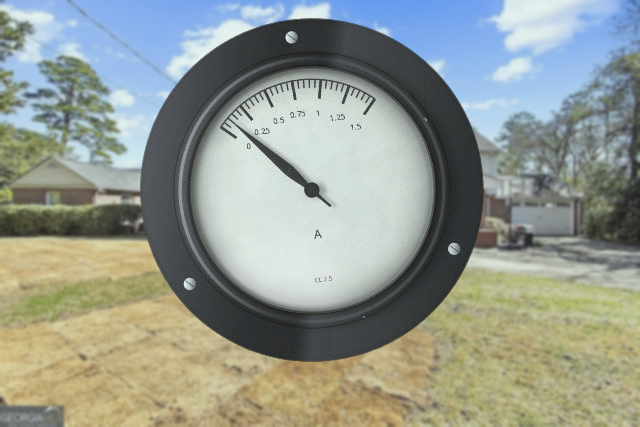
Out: value=0.1 unit=A
